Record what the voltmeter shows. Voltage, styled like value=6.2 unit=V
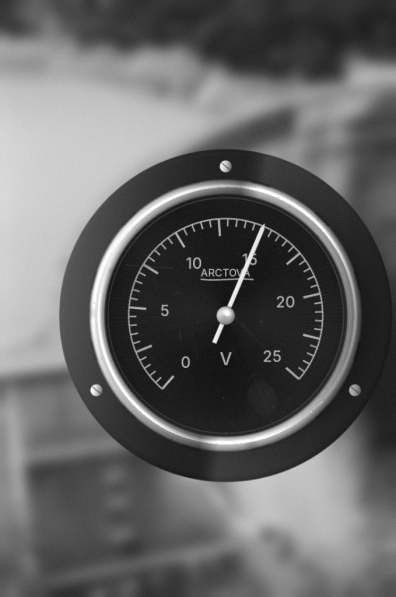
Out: value=15 unit=V
